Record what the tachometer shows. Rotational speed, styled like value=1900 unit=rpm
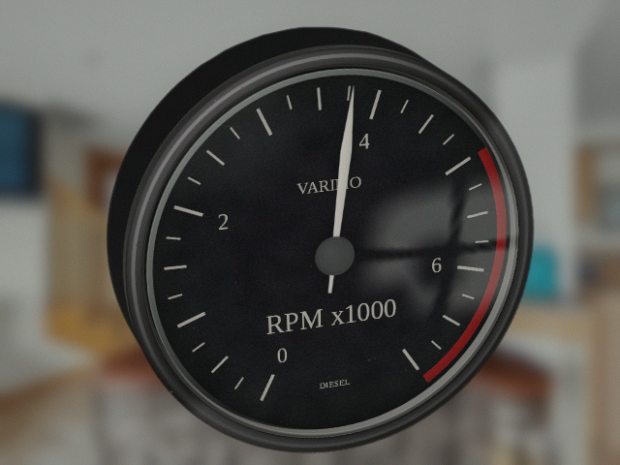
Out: value=3750 unit=rpm
